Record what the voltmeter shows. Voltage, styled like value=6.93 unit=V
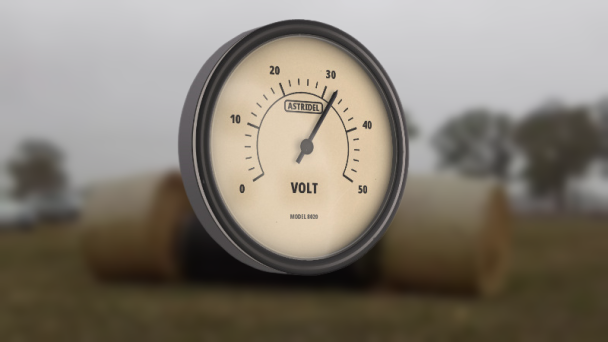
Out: value=32 unit=V
